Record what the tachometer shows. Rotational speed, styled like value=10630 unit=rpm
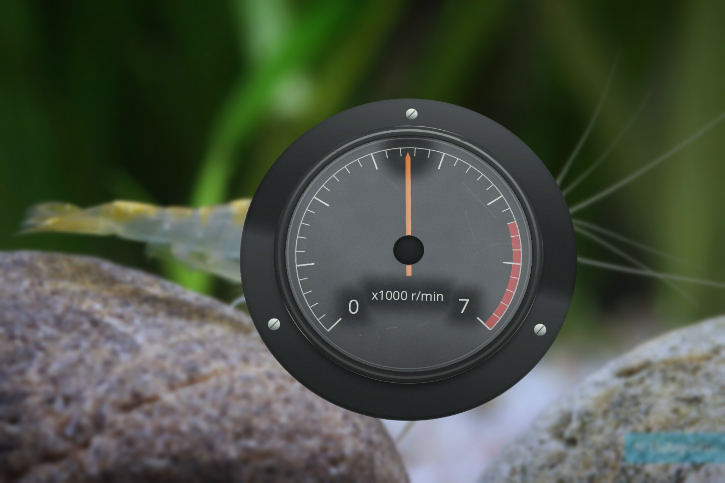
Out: value=3500 unit=rpm
